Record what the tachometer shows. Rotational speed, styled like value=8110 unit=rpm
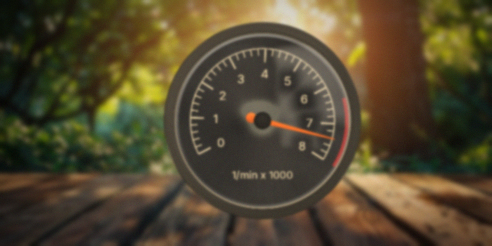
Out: value=7400 unit=rpm
